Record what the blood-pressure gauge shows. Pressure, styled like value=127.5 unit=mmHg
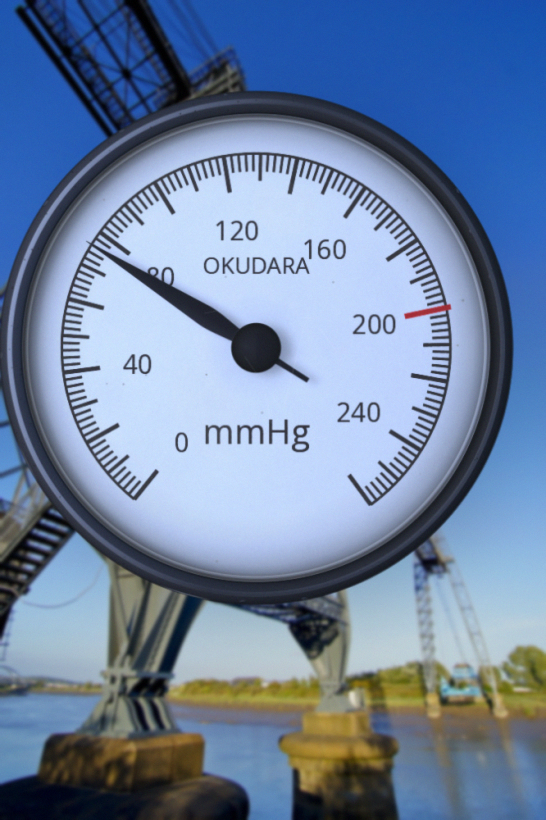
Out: value=76 unit=mmHg
